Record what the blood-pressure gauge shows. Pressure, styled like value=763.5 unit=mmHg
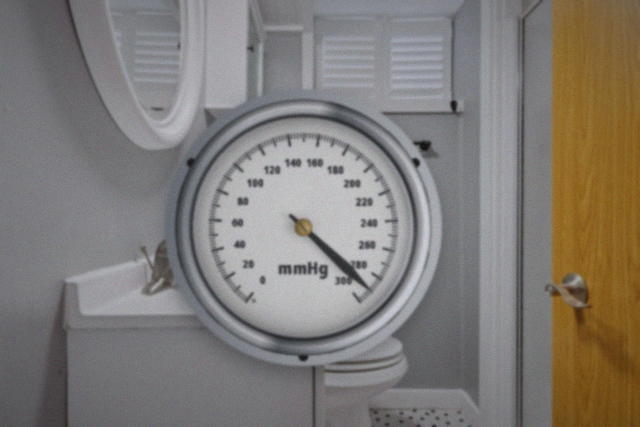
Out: value=290 unit=mmHg
